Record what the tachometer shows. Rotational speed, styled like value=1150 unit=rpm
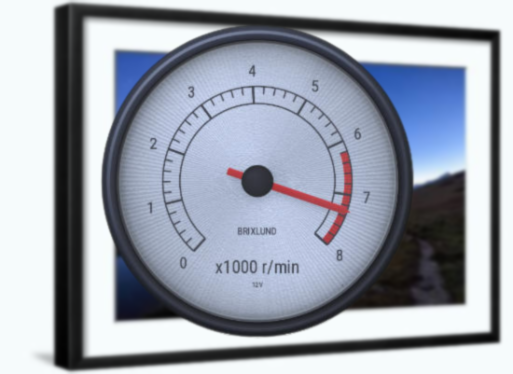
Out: value=7300 unit=rpm
